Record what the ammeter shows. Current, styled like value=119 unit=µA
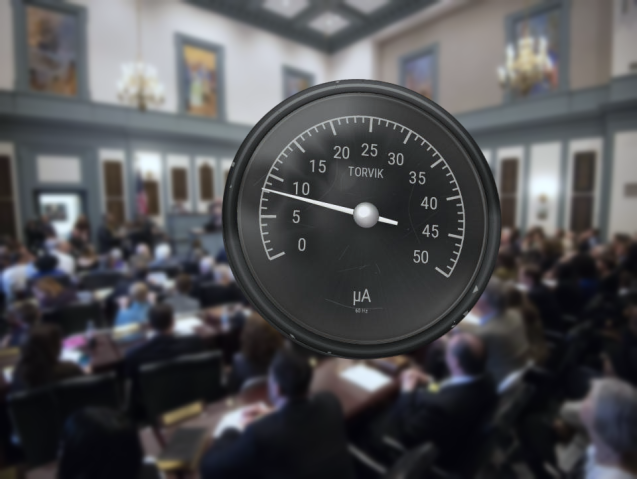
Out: value=8 unit=µA
